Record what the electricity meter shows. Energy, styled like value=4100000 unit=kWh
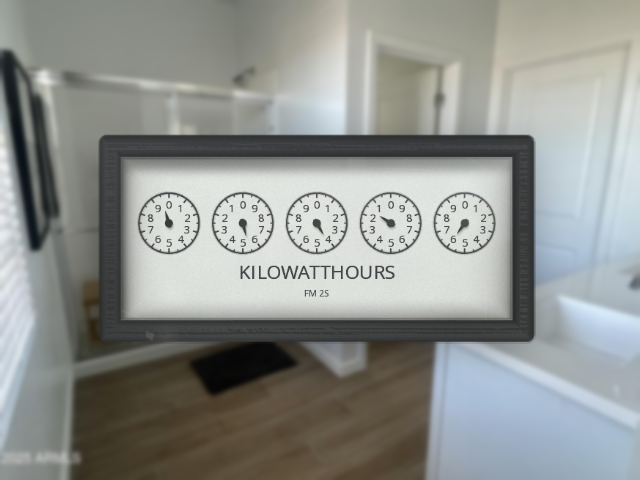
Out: value=95416 unit=kWh
